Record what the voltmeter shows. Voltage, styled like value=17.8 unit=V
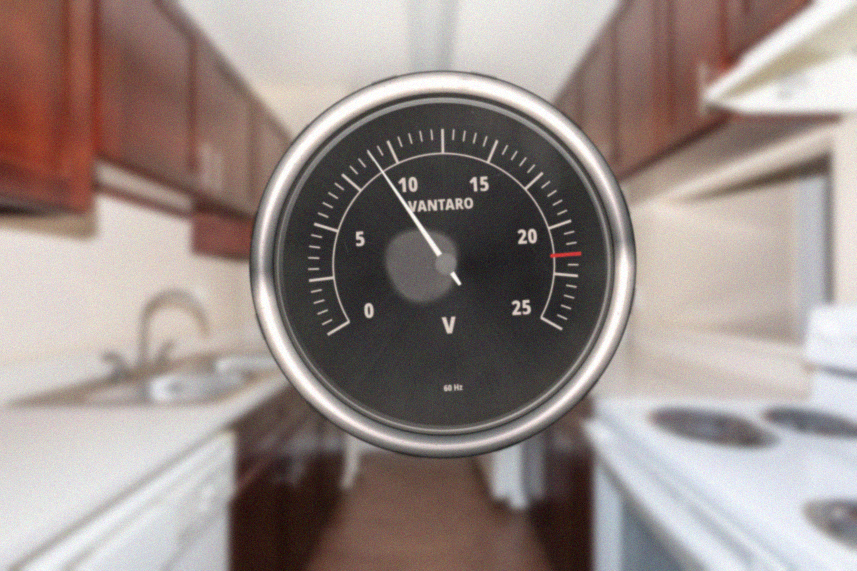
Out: value=9 unit=V
